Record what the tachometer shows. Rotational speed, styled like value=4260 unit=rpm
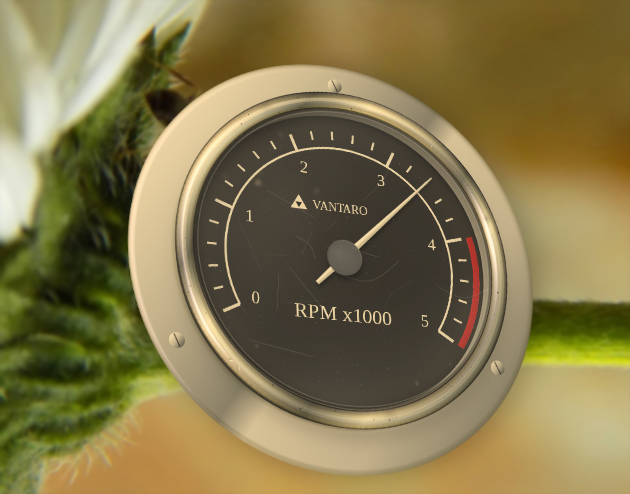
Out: value=3400 unit=rpm
